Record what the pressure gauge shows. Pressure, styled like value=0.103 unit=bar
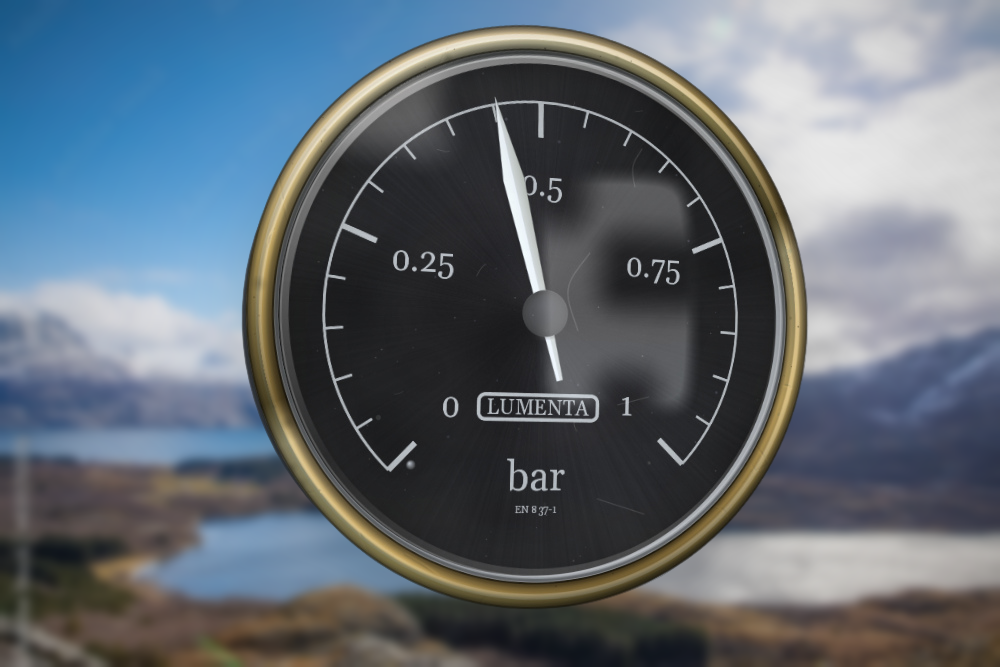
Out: value=0.45 unit=bar
